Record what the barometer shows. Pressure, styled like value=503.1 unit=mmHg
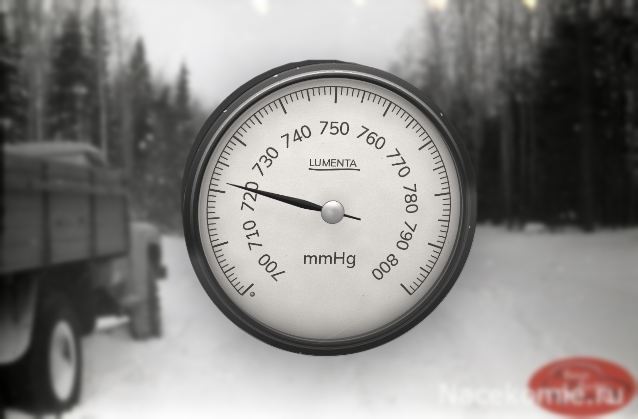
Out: value=722 unit=mmHg
